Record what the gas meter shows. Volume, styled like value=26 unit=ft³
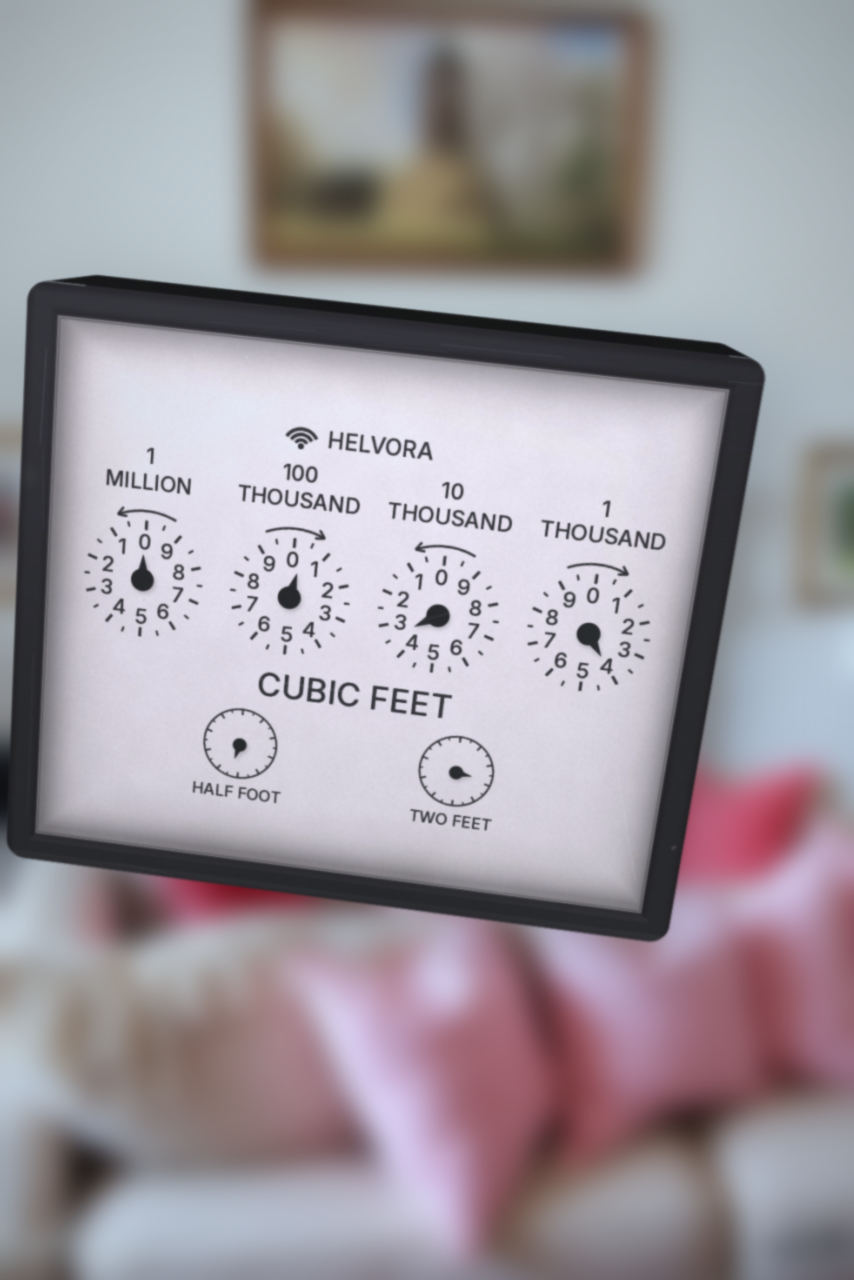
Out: value=3400 unit=ft³
